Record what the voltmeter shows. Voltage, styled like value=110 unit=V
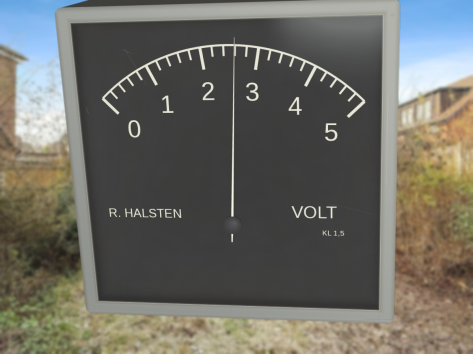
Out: value=2.6 unit=V
